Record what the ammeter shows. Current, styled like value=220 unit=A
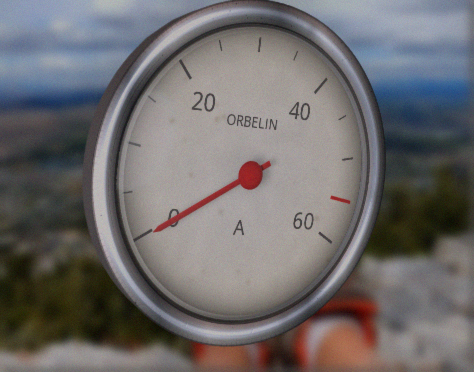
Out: value=0 unit=A
